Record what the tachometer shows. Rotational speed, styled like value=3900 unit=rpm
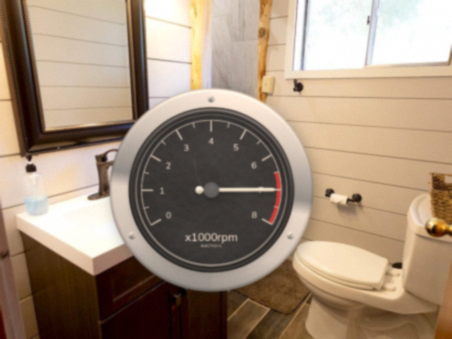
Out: value=7000 unit=rpm
